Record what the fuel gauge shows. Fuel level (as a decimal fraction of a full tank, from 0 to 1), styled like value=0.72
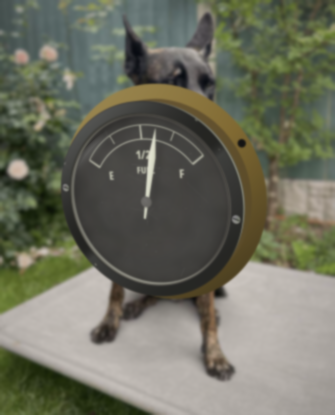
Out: value=0.625
